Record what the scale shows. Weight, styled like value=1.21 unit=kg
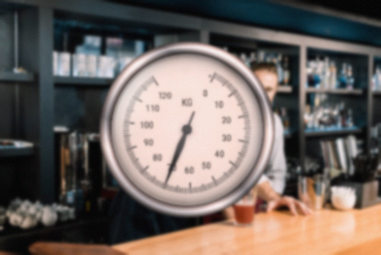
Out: value=70 unit=kg
